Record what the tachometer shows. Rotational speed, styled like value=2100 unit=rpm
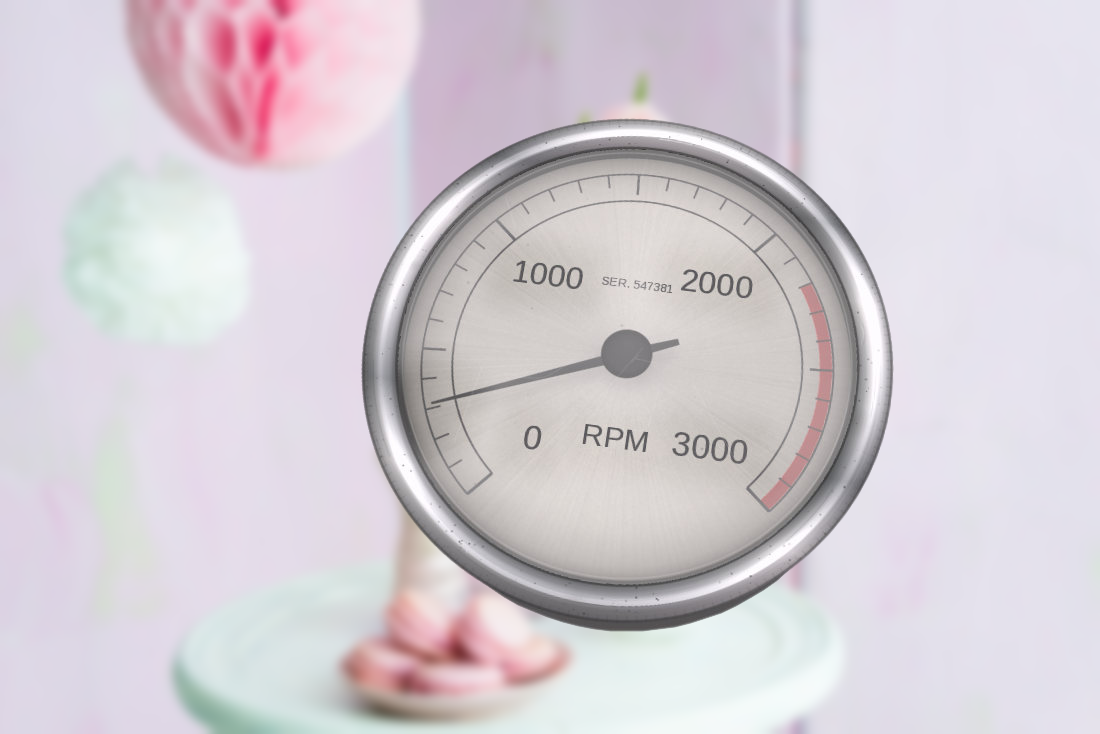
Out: value=300 unit=rpm
